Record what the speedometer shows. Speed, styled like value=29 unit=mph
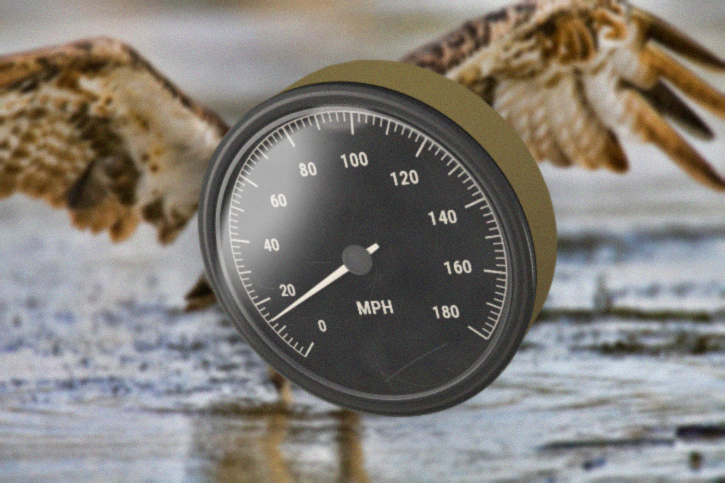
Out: value=14 unit=mph
